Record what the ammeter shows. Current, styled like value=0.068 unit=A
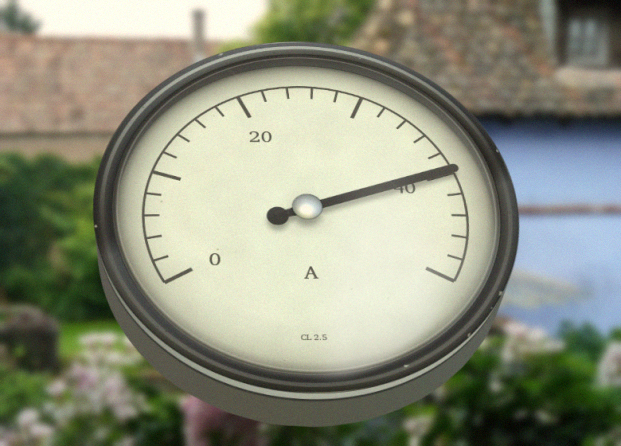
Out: value=40 unit=A
